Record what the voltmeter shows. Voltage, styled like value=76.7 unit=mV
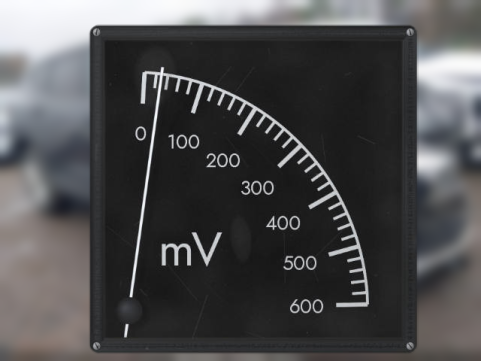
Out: value=30 unit=mV
